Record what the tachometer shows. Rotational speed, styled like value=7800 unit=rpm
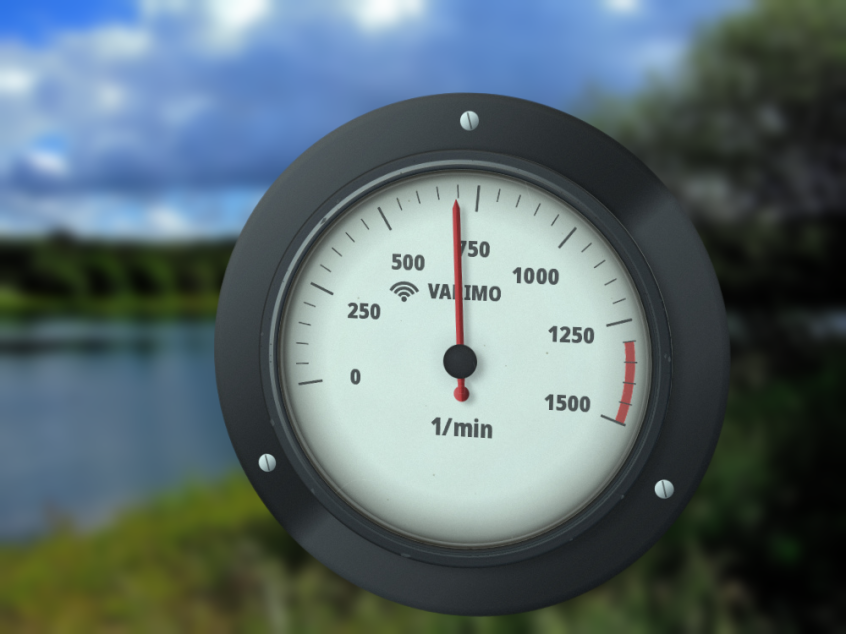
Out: value=700 unit=rpm
